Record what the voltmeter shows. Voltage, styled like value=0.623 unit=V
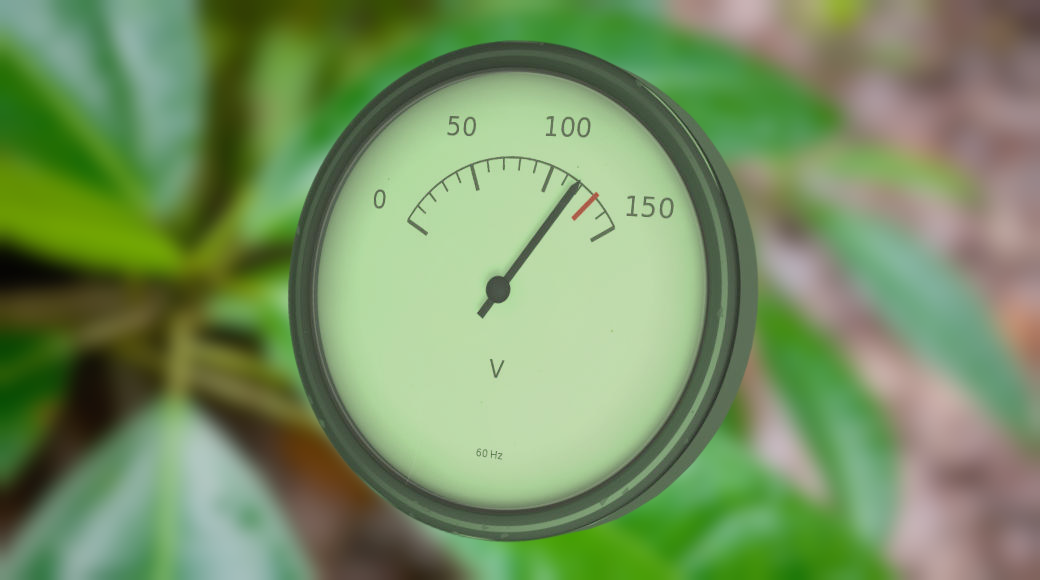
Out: value=120 unit=V
